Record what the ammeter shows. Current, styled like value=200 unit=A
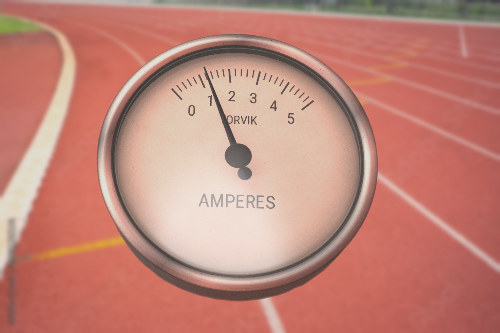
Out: value=1.2 unit=A
